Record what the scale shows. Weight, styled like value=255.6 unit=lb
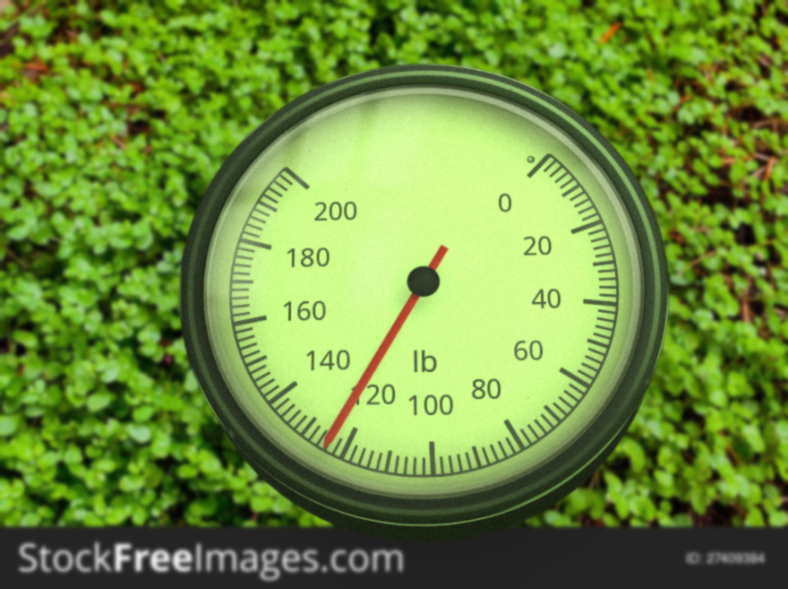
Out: value=124 unit=lb
